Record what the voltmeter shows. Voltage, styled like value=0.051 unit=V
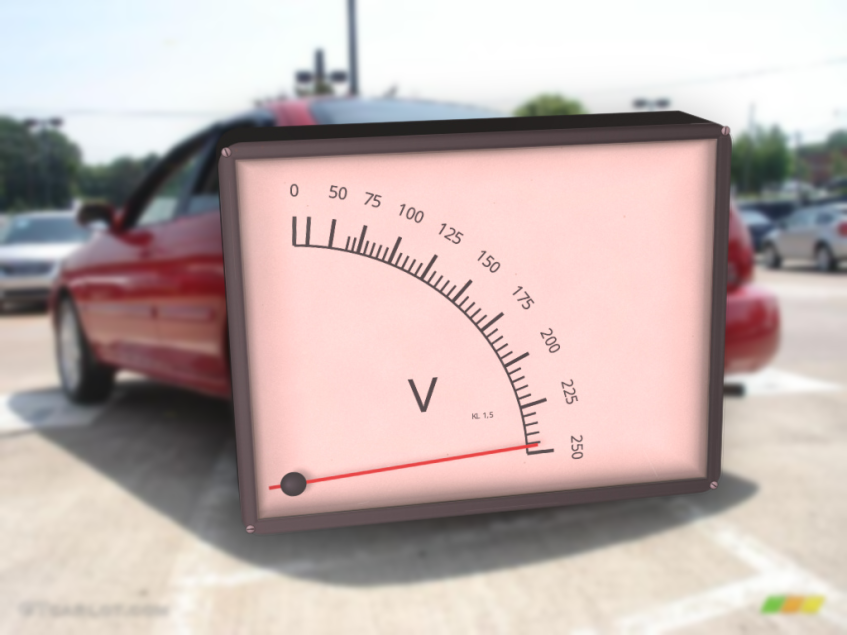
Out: value=245 unit=V
